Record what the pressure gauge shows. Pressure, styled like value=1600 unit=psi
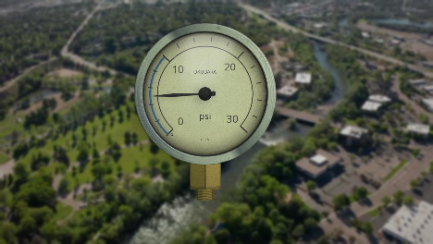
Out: value=5 unit=psi
